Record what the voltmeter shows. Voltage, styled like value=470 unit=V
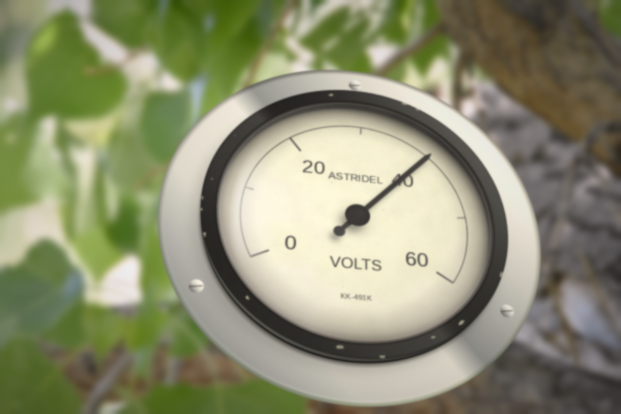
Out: value=40 unit=V
